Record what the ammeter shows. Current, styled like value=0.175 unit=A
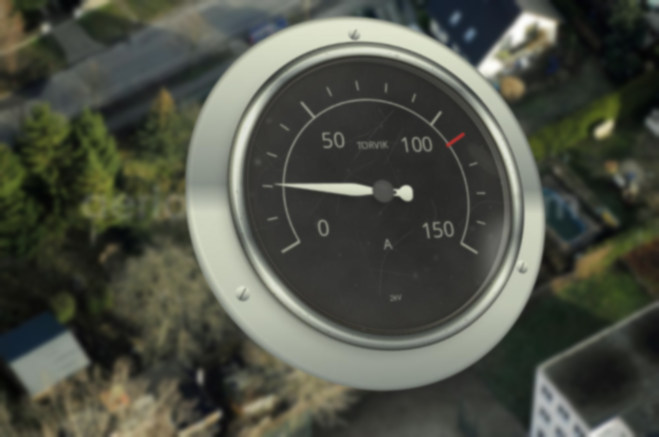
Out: value=20 unit=A
